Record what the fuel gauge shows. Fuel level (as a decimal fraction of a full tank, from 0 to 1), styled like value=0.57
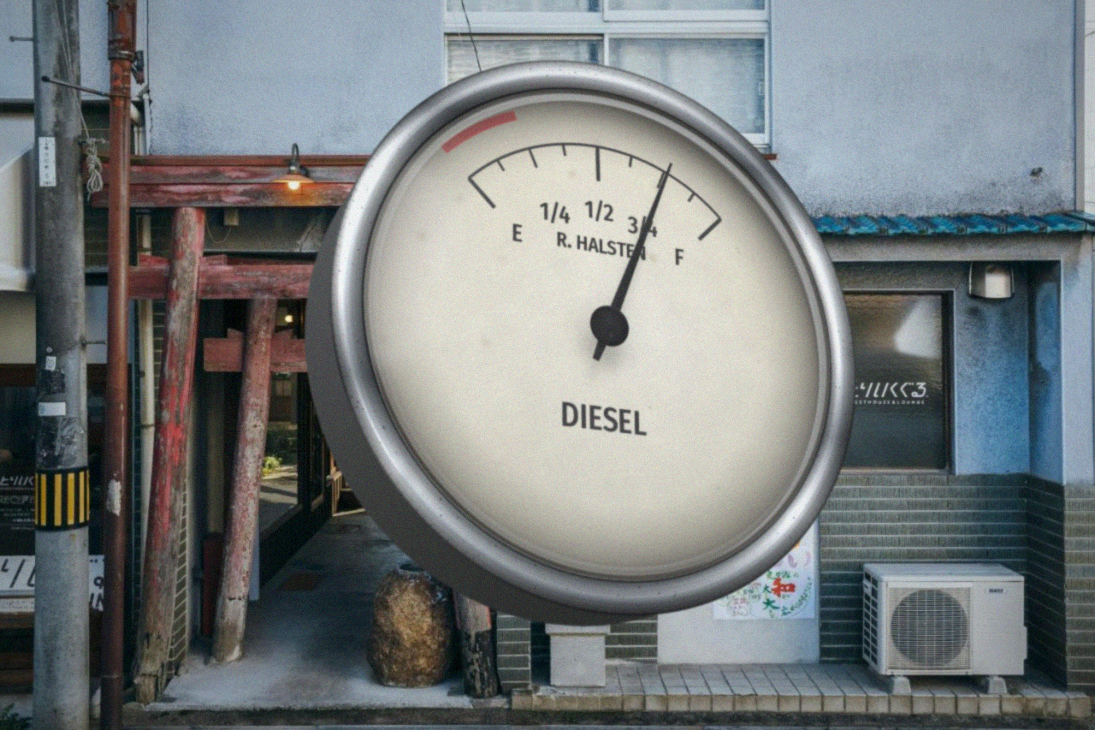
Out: value=0.75
